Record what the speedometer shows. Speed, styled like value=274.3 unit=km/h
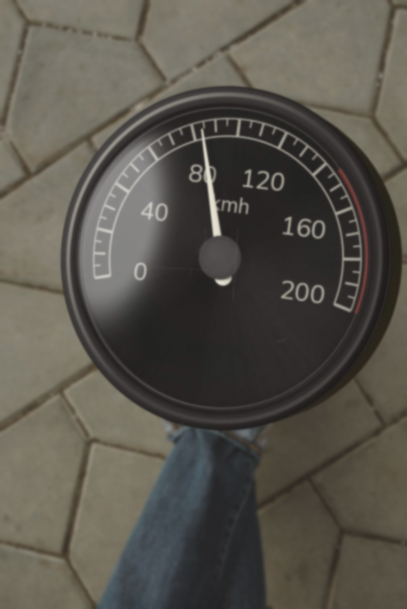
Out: value=85 unit=km/h
